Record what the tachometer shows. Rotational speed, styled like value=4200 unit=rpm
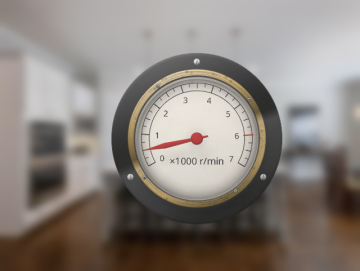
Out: value=500 unit=rpm
